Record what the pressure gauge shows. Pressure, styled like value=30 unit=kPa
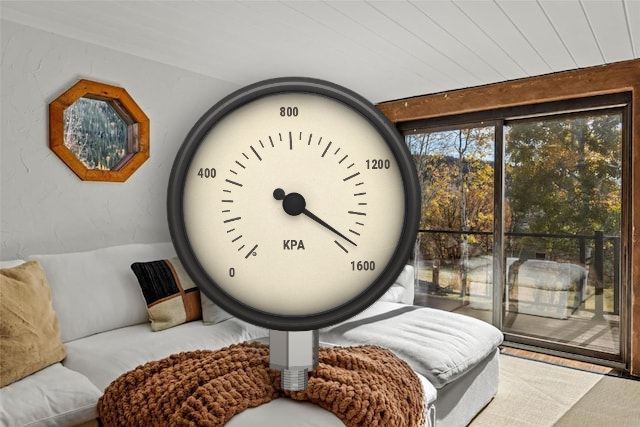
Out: value=1550 unit=kPa
